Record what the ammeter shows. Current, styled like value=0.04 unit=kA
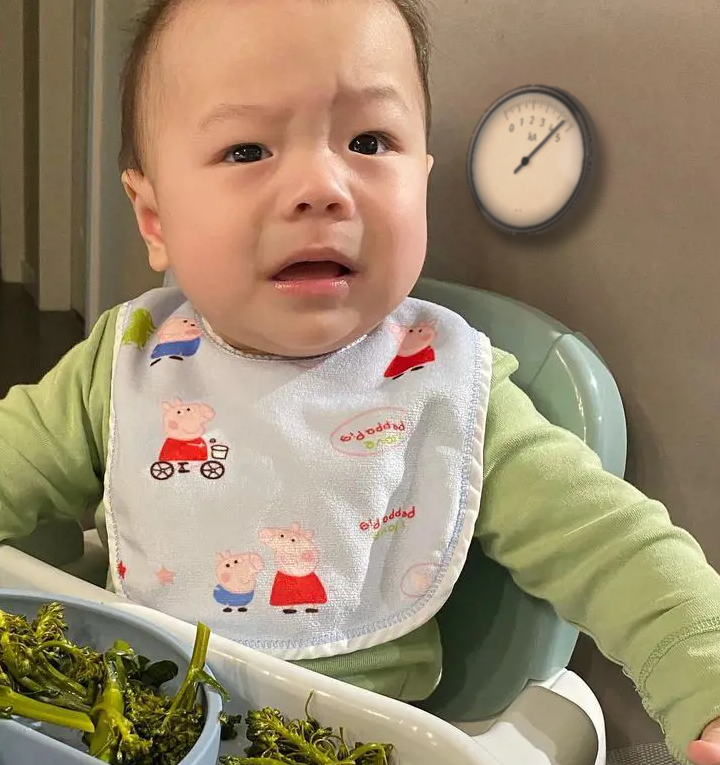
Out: value=4.5 unit=kA
